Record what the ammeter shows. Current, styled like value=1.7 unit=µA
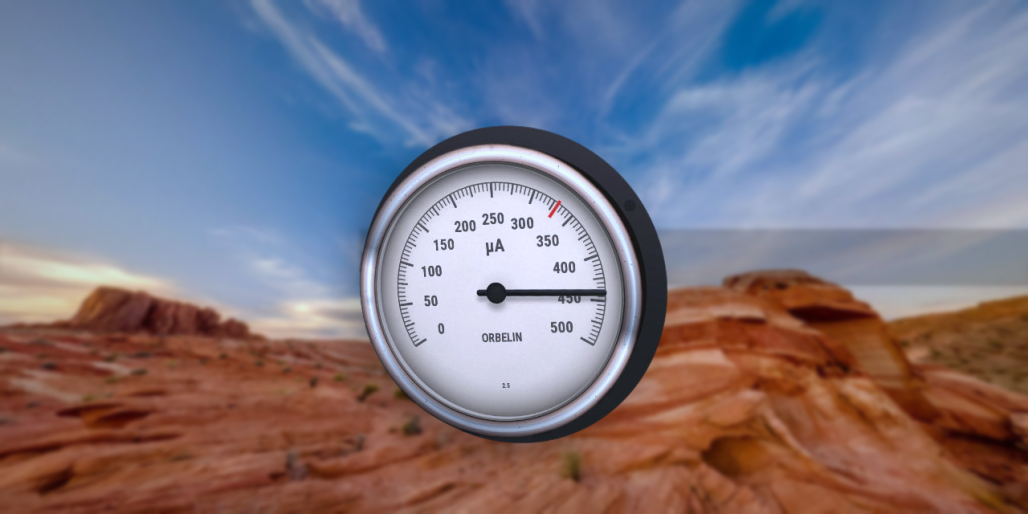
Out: value=440 unit=µA
